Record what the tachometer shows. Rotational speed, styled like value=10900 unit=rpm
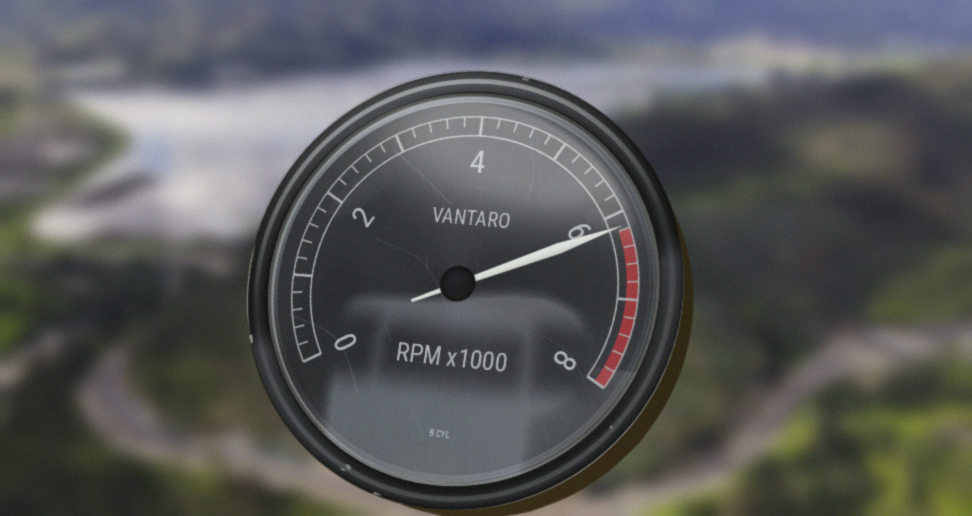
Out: value=6200 unit=rpm
